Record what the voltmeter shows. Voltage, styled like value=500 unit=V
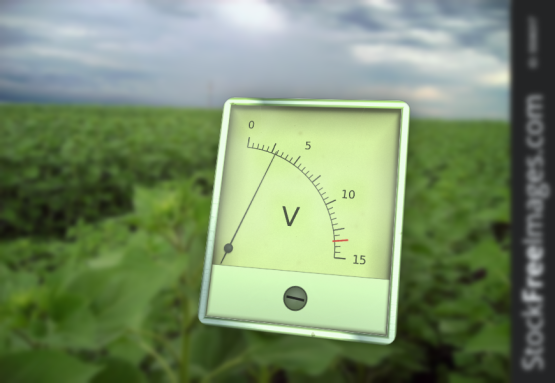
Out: value=3 unit=V
